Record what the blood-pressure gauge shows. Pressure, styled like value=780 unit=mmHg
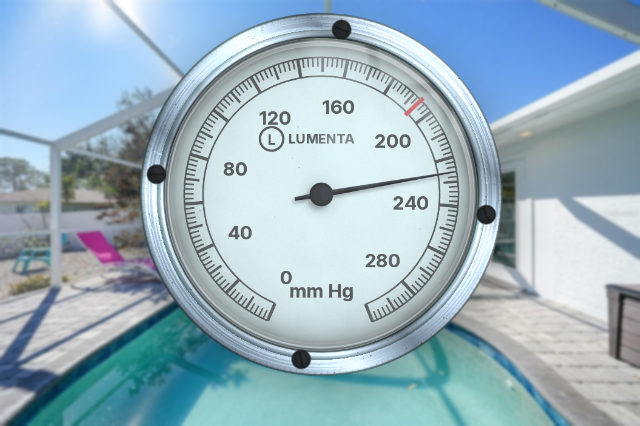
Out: value=226 unit=mmHg
